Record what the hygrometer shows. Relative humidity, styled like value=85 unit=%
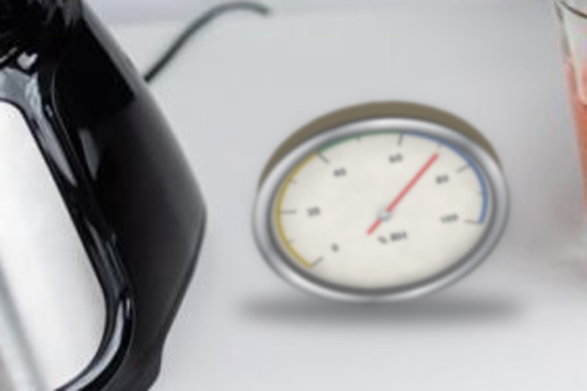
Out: value=70 unit=%
